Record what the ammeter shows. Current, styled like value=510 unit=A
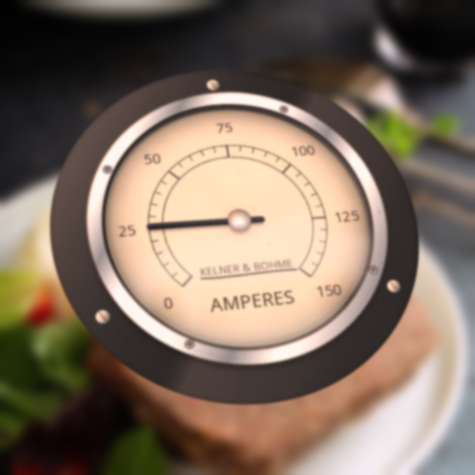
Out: value=25 unit=A
